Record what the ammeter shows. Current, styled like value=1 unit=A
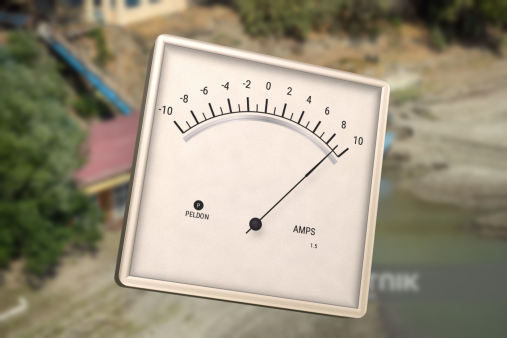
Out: value=9 unit=A
